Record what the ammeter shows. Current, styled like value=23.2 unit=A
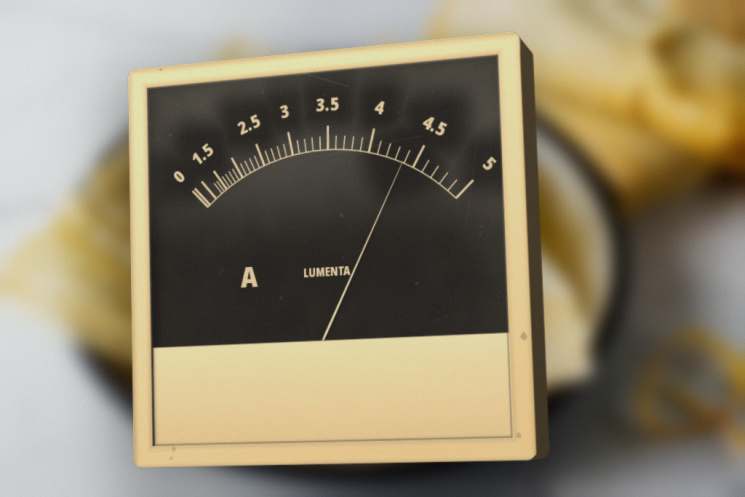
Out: value=4.4 unit=A
